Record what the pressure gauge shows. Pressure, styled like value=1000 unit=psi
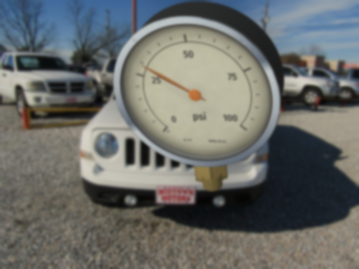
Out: value=30 unit=psi
